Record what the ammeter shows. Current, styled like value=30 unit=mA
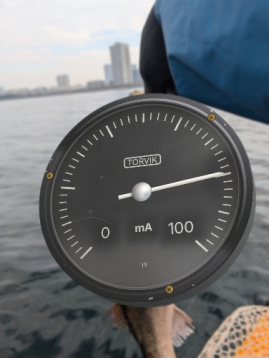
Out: value=80 unit=mA
